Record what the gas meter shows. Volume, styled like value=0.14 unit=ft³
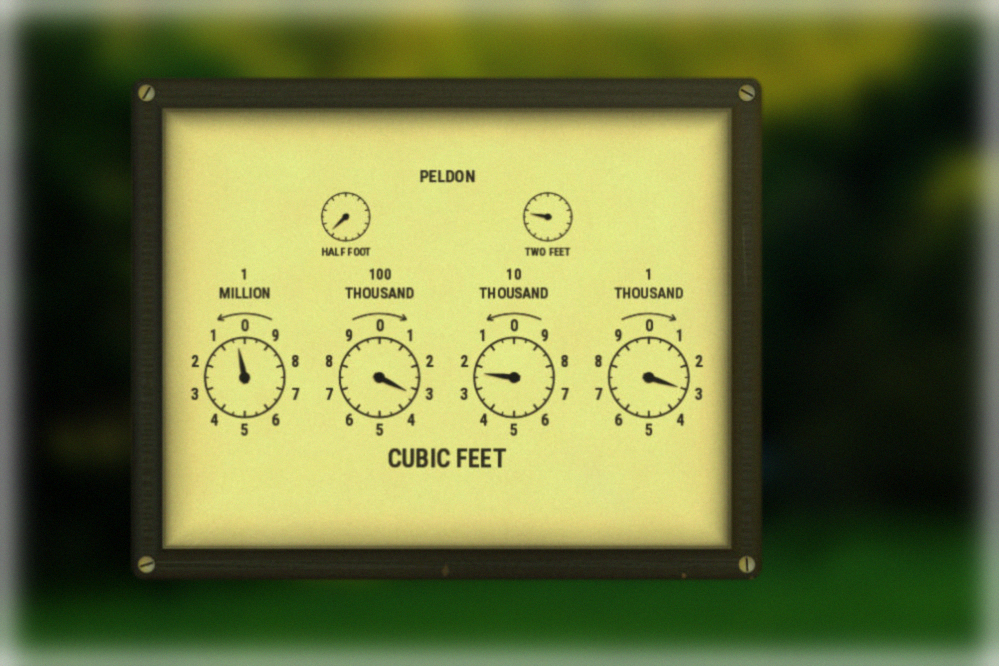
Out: value=32300 unit=ft³
